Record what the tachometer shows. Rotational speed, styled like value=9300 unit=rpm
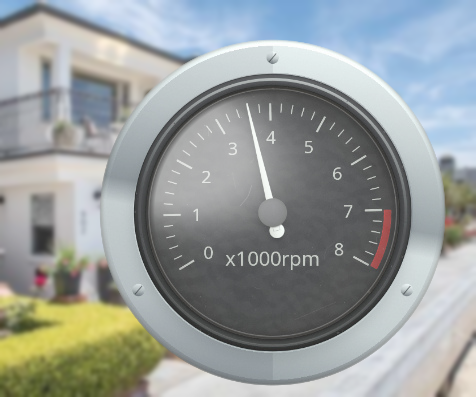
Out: value=3600 unit=rpm
